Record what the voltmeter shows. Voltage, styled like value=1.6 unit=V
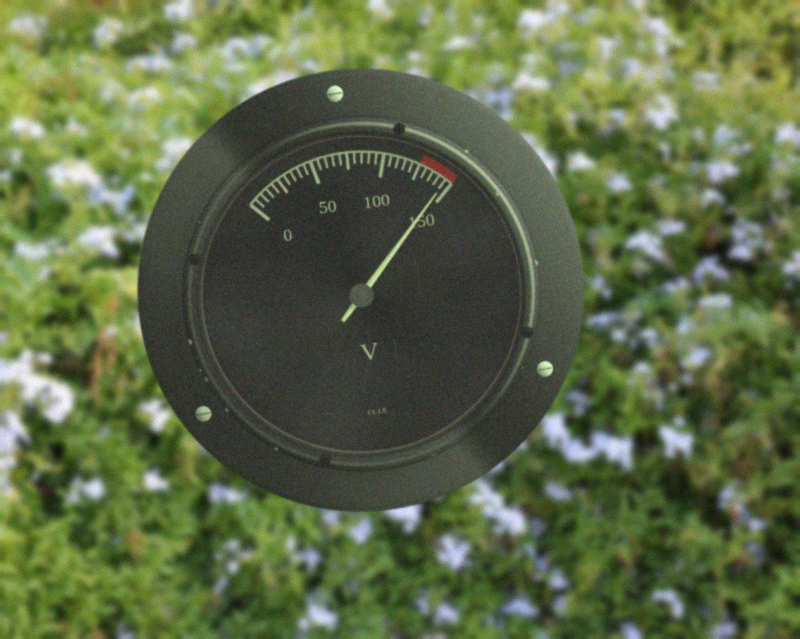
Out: value=145 unit=V
